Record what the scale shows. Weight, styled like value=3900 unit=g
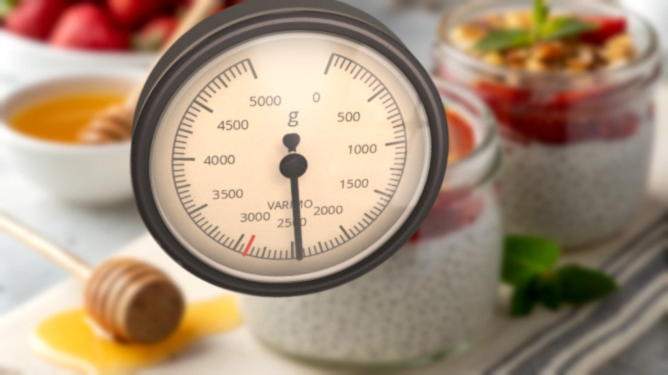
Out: value=2450 unit=g
